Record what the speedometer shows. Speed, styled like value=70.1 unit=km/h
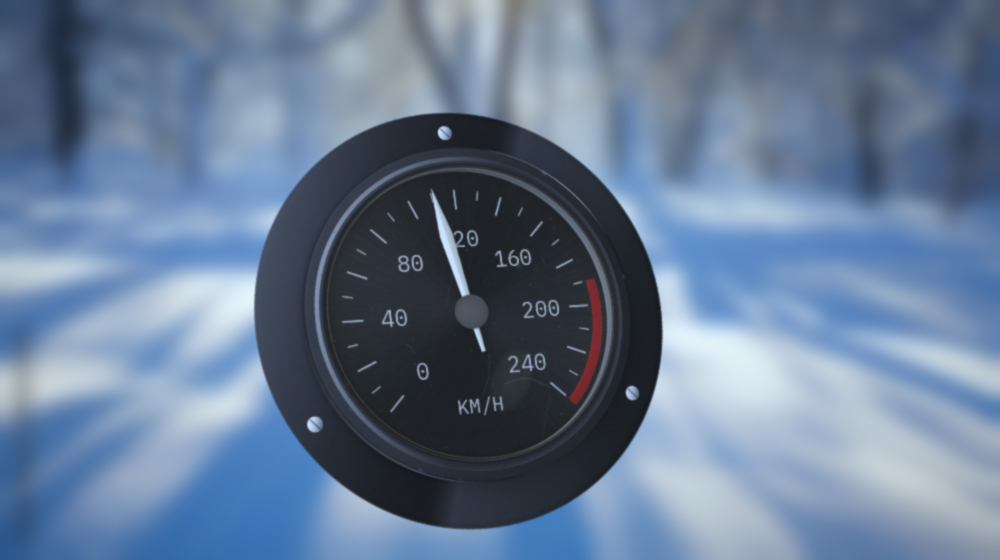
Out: value=110 unit=km/h
